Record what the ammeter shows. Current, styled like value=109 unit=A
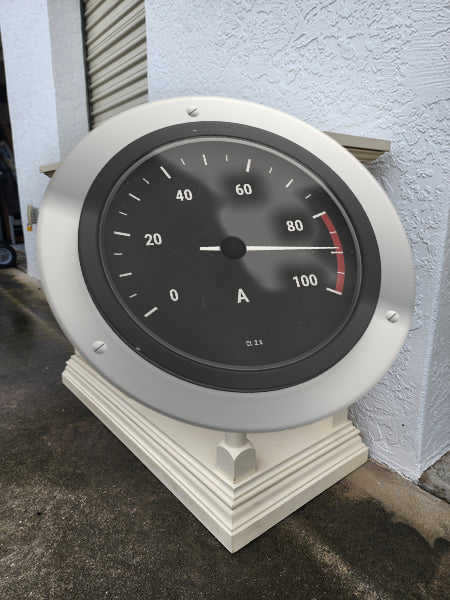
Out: value=90 unit=A
